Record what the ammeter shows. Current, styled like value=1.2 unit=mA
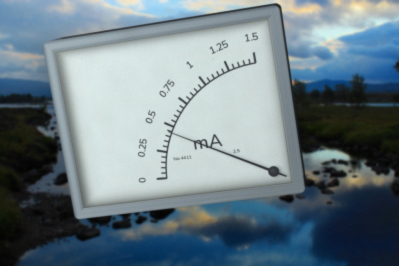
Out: value=0.45 unit=mA
